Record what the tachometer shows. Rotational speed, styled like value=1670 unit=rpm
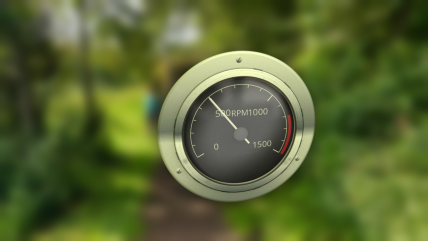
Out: value=500 unit=rpm
